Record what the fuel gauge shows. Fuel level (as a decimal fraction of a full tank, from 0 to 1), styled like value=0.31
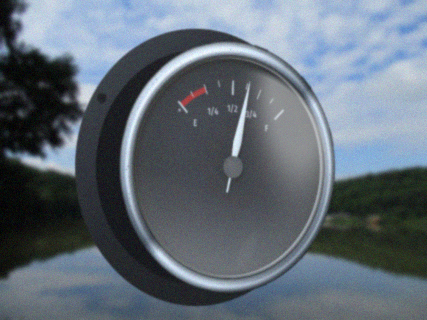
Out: value=0.625
